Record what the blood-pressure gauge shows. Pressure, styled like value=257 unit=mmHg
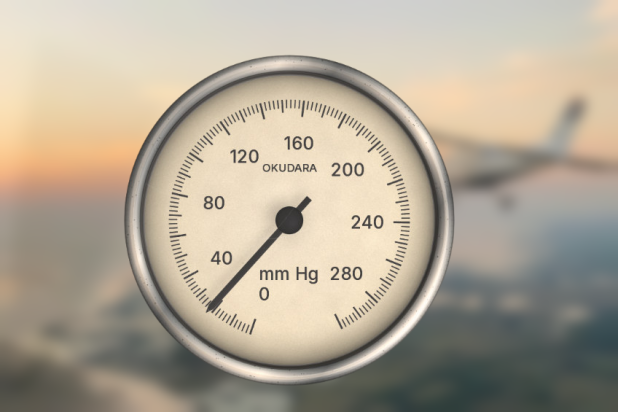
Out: value=22 unit=mmHg
